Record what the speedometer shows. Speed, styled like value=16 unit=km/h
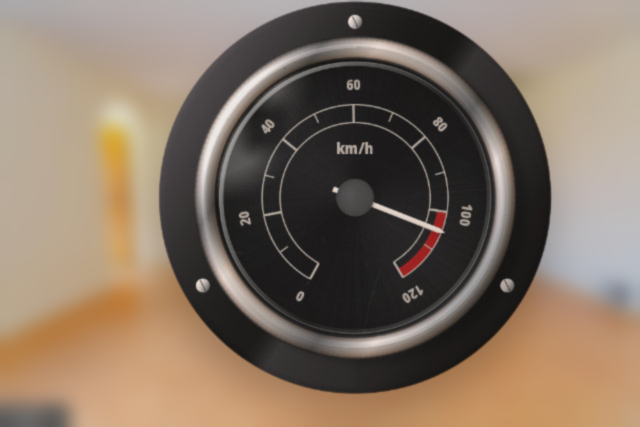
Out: value=105 unit=km/h
